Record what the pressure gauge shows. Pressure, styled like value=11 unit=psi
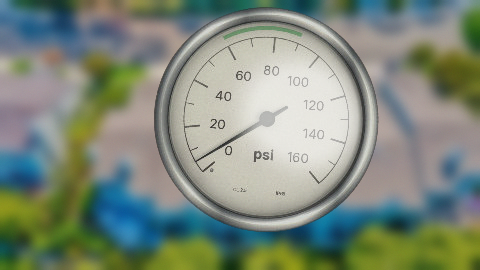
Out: value=5 unit=psi
